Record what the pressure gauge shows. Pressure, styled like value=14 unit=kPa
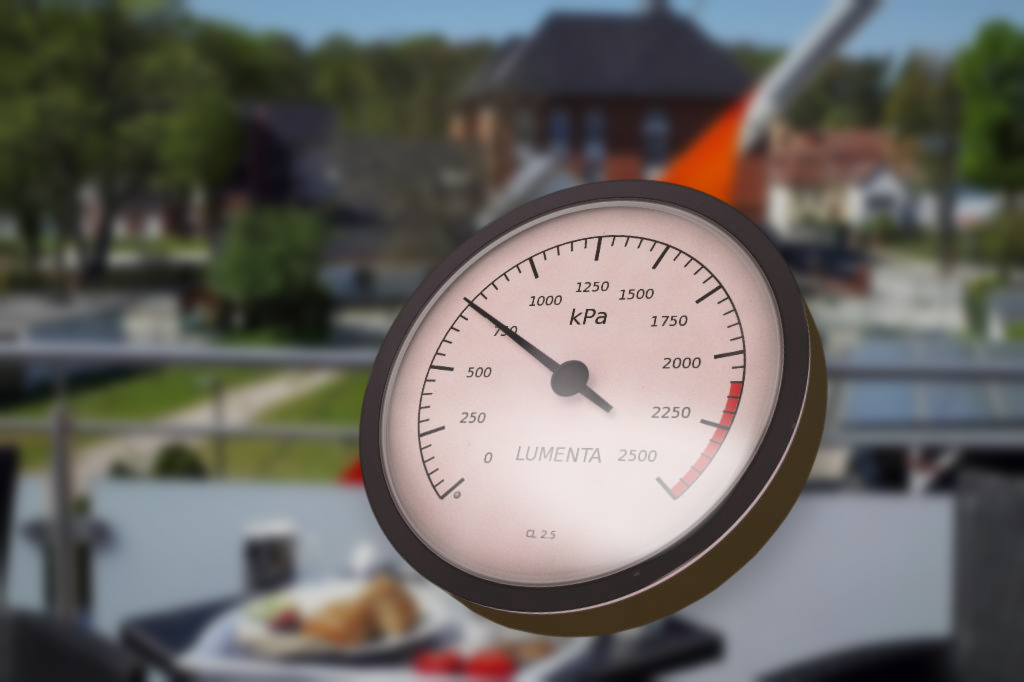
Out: value=750 unit=kPa
